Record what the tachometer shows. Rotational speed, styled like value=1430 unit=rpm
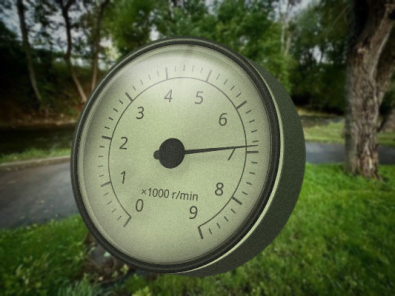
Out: value=6900 unit=rpm
